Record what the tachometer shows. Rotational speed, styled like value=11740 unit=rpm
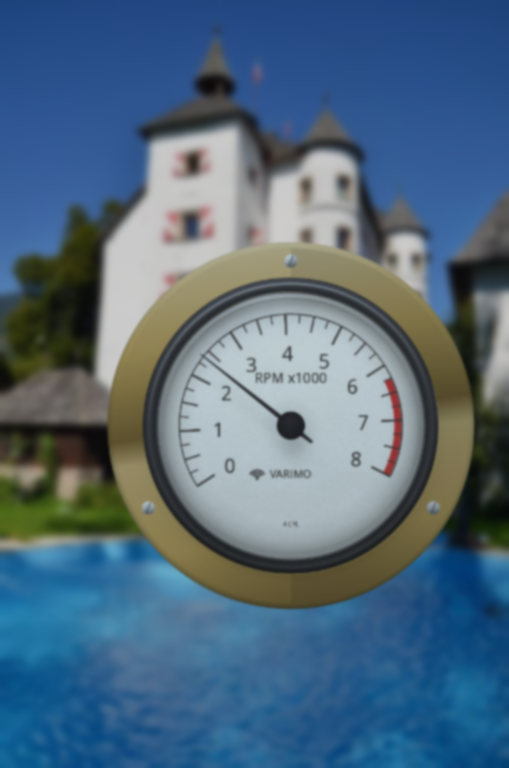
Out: value=2375 unit=rpm
